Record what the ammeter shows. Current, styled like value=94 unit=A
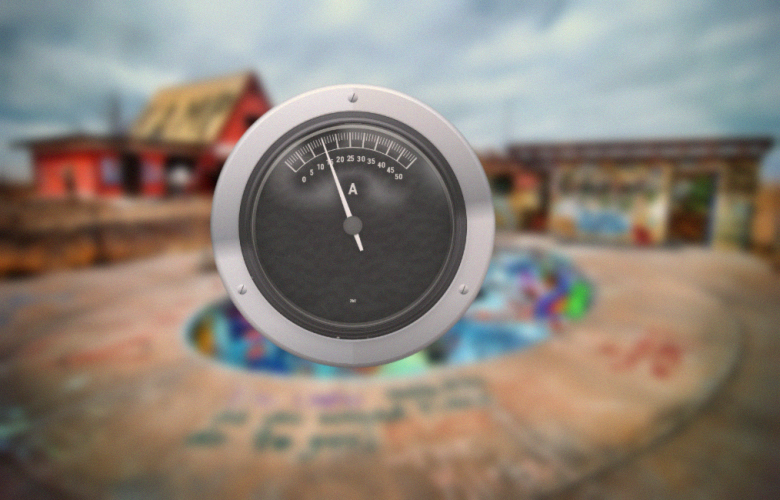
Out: value=15 unit=A
